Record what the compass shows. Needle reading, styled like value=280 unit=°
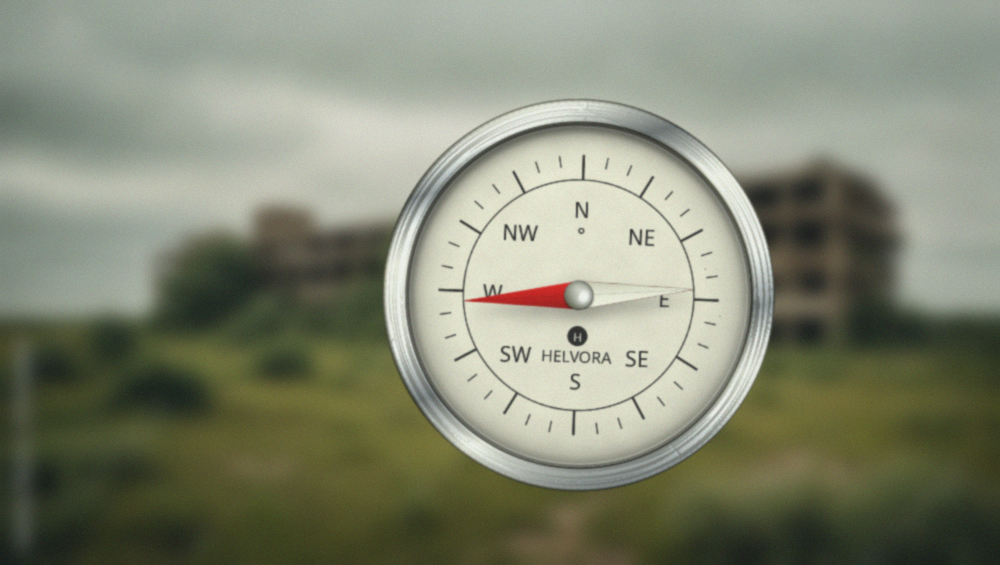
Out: value=265 unit=°
